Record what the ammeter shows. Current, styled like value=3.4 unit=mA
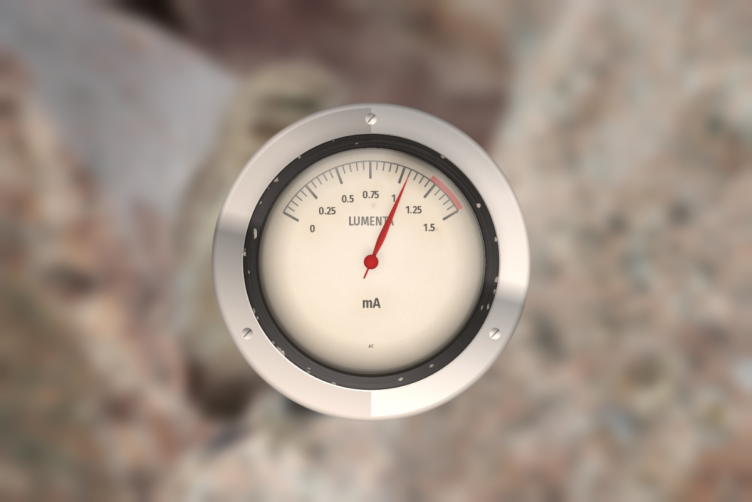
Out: value=1.05 unit=mA
